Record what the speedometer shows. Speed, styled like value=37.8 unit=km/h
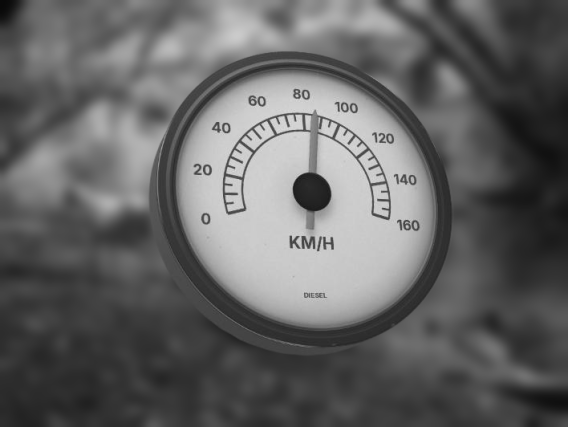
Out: value=85 unit=km/h
